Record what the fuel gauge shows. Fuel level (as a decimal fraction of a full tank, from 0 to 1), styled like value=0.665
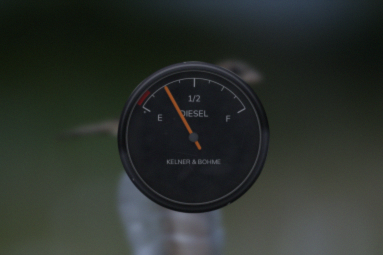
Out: value=0.25
